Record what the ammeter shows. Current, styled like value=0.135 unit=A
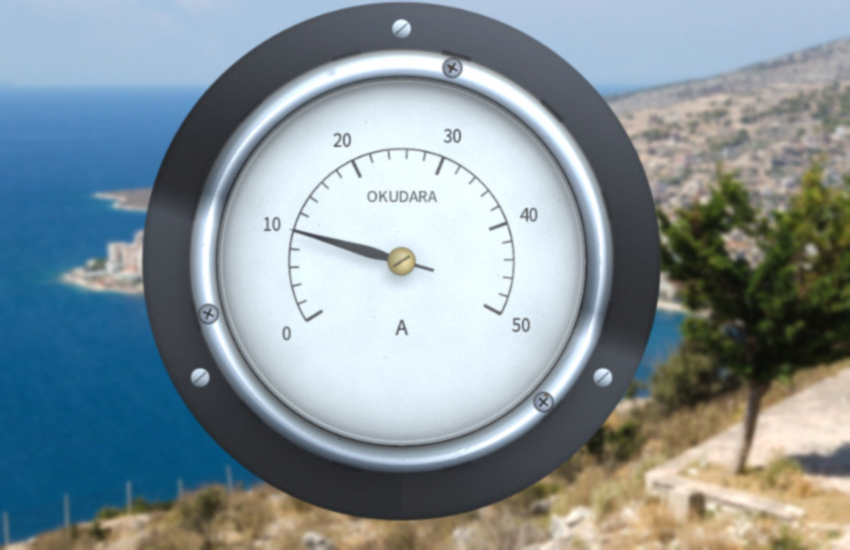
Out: value=10 unit=A
